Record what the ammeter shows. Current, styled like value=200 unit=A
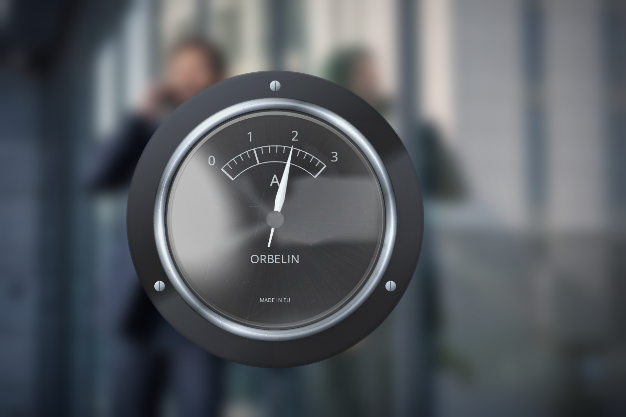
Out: value=2 unit=A
